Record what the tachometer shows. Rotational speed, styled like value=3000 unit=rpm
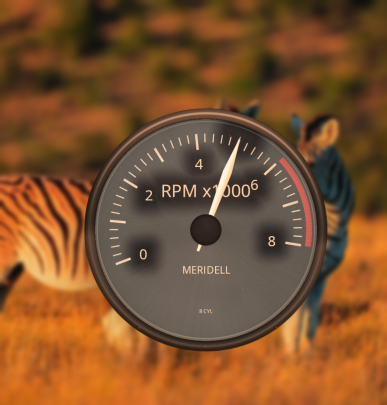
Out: value=5000 unit=rpm
